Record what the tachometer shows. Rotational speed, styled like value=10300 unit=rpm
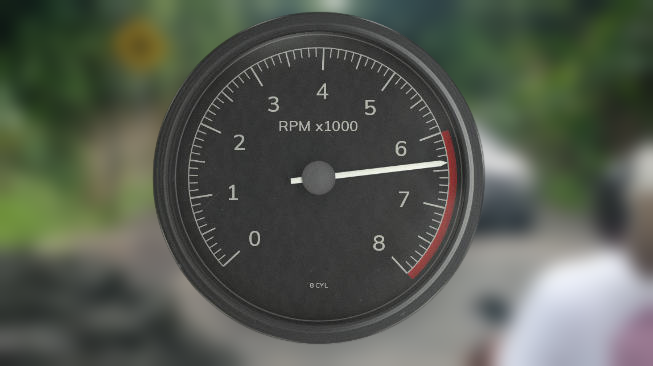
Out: value=6400 unit=rpm
